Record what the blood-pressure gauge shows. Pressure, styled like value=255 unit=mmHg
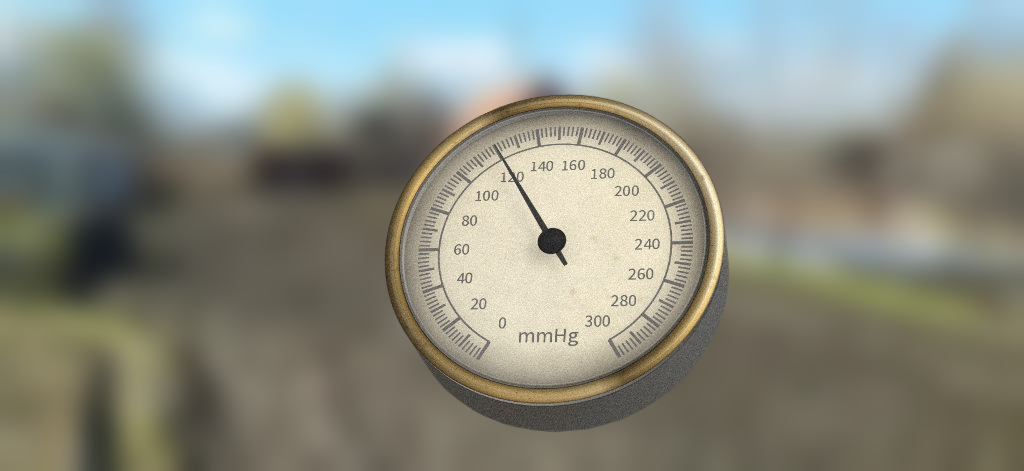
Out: value=120 unit=mmHg
